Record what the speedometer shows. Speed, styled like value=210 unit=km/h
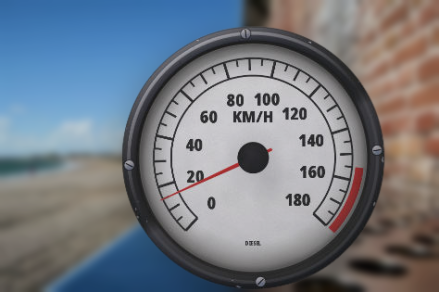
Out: value=15 unit=km/h
